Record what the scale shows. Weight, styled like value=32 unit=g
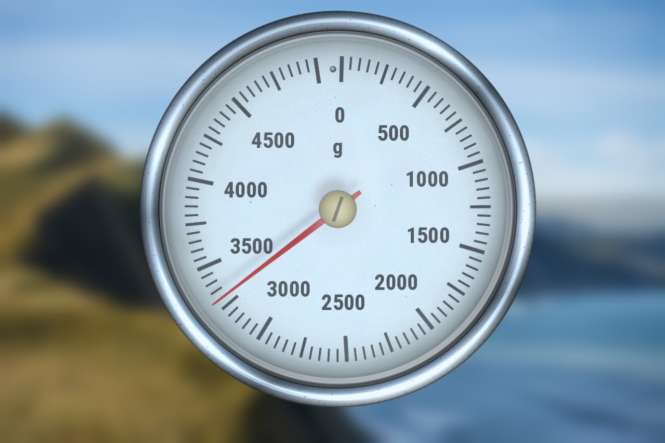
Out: value=3300 unit=g
